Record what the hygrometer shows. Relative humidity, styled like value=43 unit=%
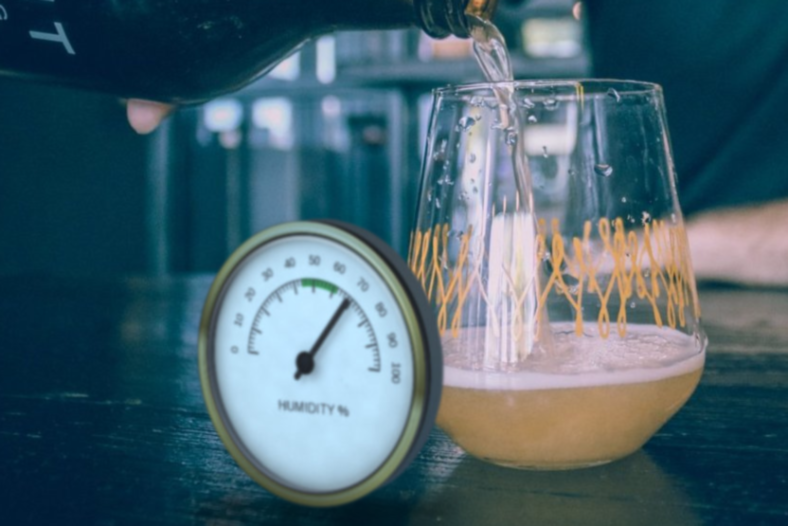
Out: value=70 unit=%
